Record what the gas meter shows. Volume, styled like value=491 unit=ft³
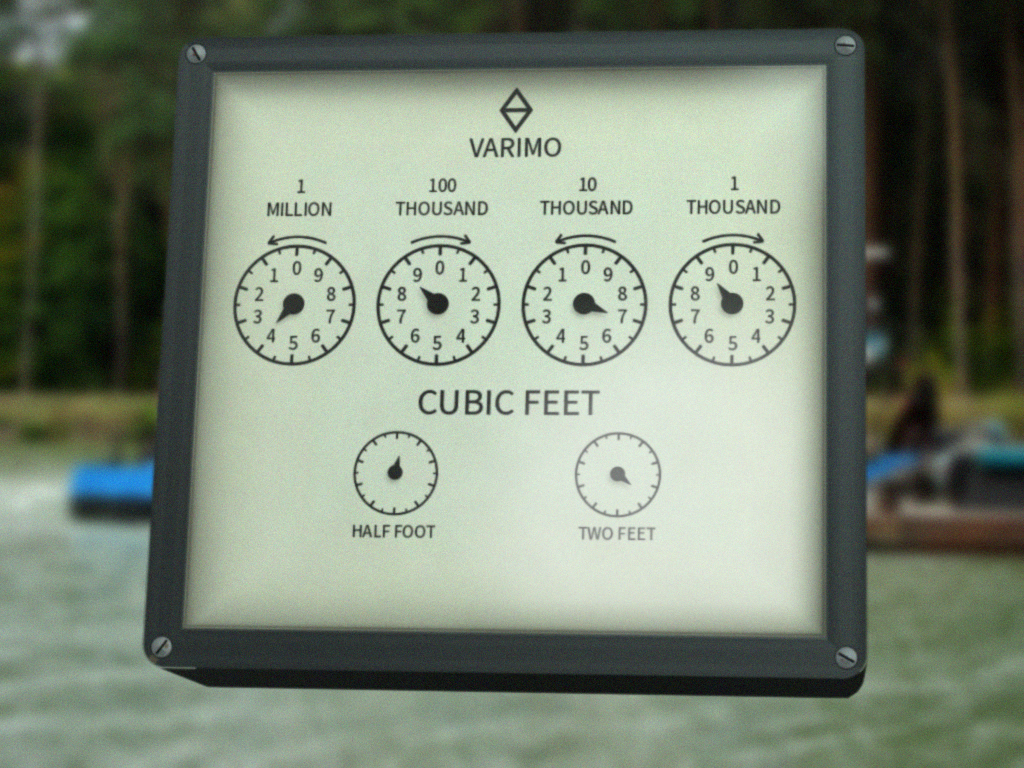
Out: value=386900 unit=ft³
